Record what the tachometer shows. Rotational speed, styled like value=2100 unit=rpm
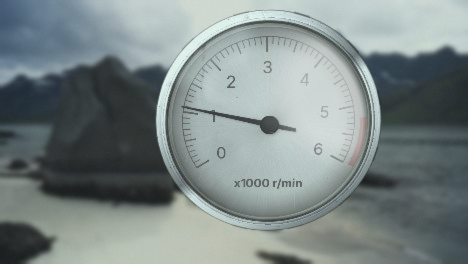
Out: value=1100 unit=rpm
